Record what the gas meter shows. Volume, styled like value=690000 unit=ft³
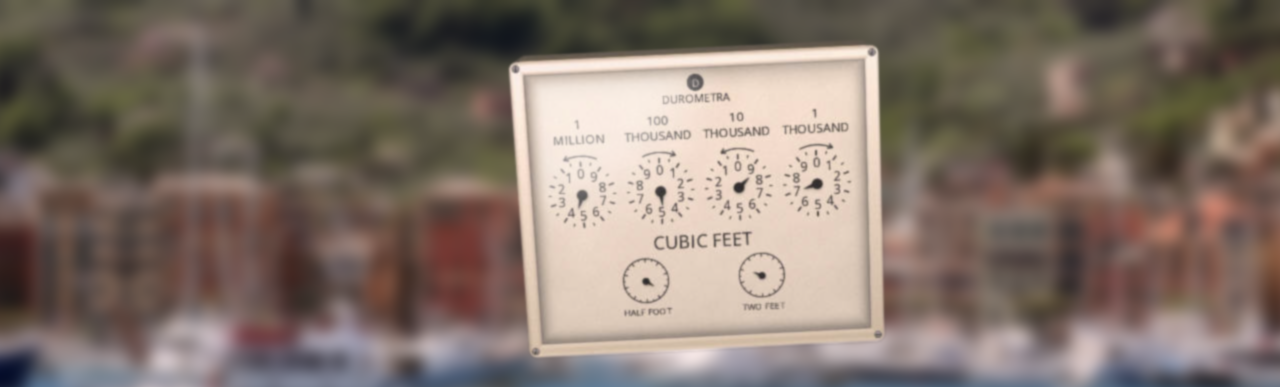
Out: value=448700 unit=ft³
